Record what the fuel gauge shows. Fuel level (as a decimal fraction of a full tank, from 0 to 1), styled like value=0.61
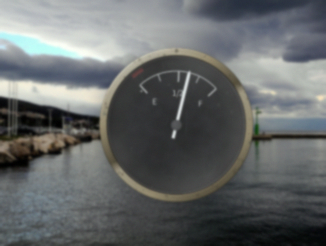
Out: value=0.625
